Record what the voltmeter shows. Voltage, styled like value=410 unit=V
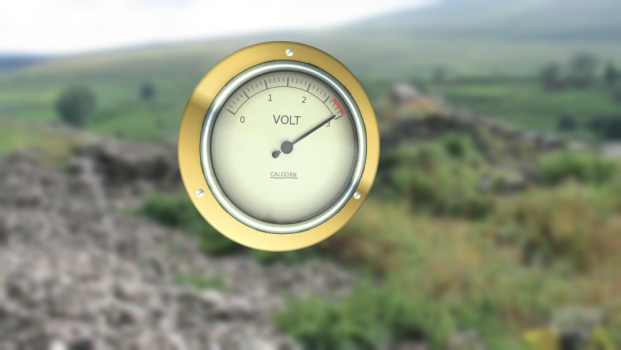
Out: value=2.9 unit=V
